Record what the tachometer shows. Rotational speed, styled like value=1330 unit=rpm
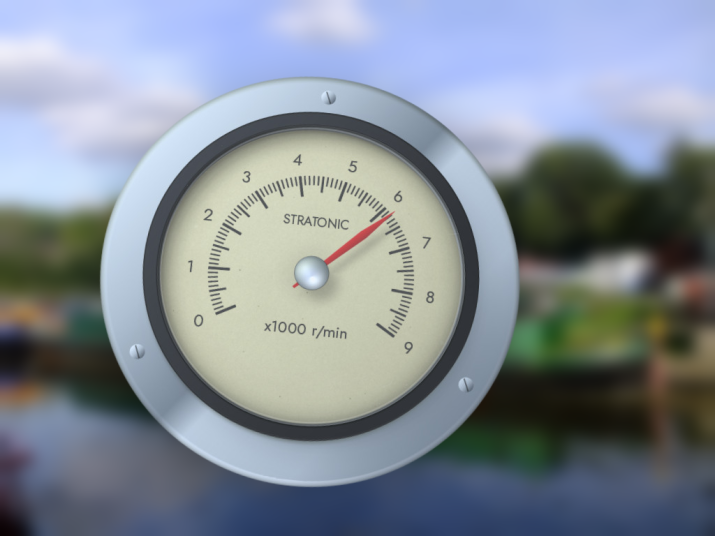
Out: value=6200 unit=rpm
